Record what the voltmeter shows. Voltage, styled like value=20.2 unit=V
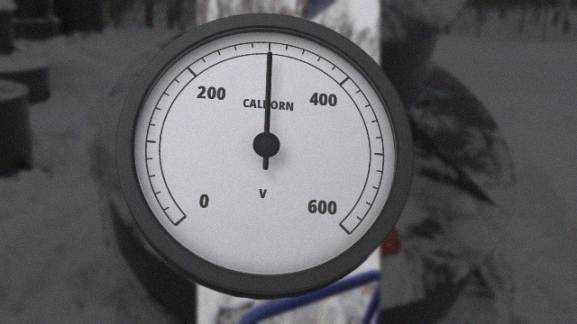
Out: value=300 unit=V
